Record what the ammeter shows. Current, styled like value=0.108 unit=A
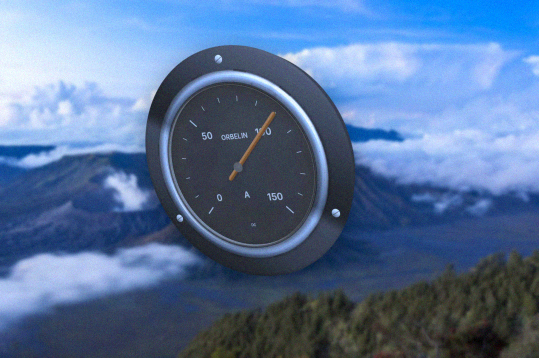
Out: value=100 unit=A
